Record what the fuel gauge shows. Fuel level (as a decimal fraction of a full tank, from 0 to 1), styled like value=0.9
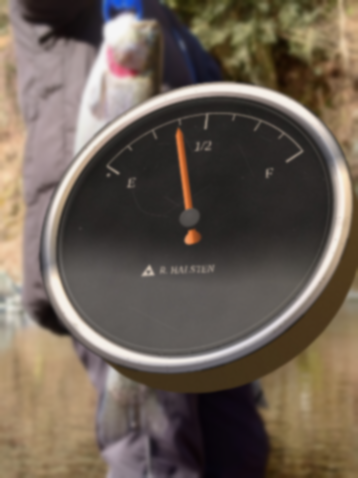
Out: value=0.375
